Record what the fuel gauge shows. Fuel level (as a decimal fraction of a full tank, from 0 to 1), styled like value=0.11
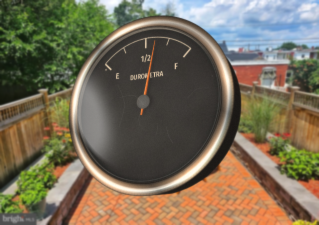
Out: value=0.625
